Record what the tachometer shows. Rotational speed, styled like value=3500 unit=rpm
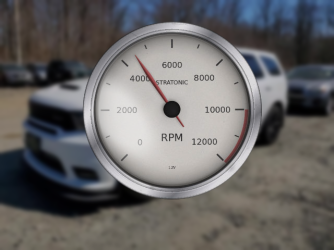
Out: value=4500 unit=rpm
